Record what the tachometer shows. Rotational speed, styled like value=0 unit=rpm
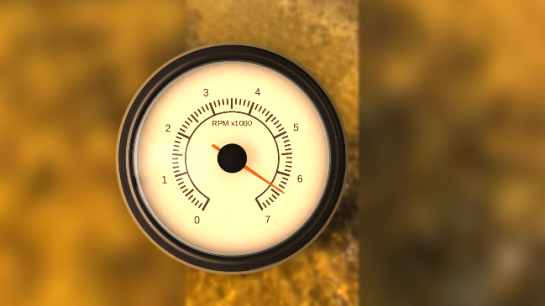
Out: value=6400 unit=rpm
